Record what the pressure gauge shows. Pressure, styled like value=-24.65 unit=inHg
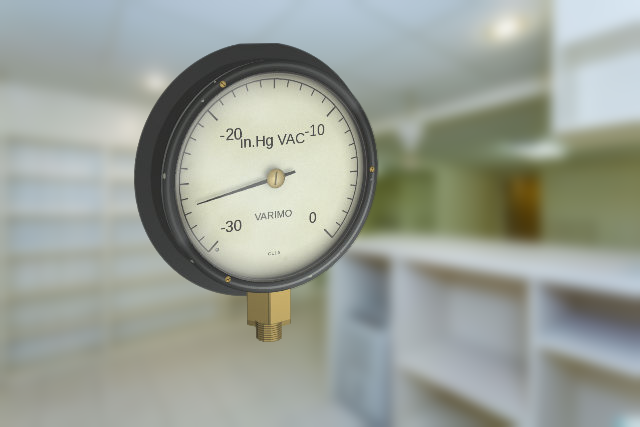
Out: value=-26.5 unit=inHg
